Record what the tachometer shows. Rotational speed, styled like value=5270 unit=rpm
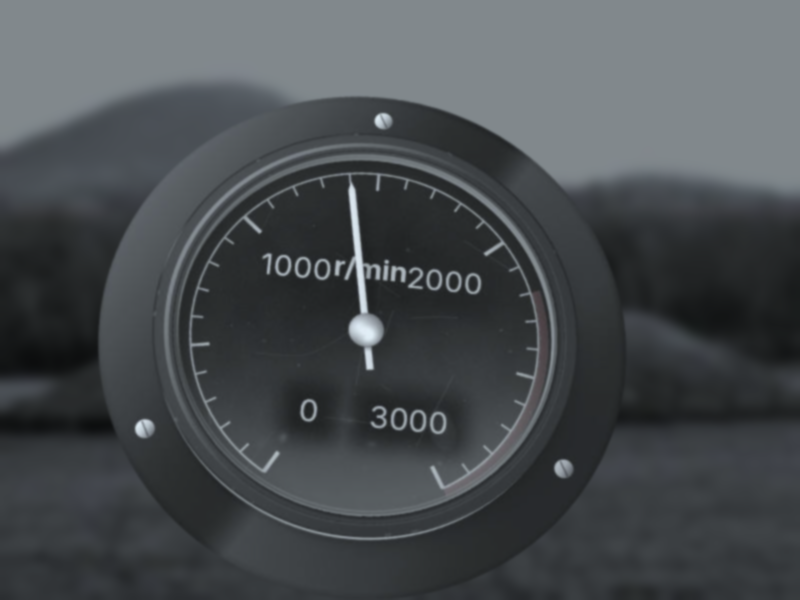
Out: value=1400 unit=rpm
